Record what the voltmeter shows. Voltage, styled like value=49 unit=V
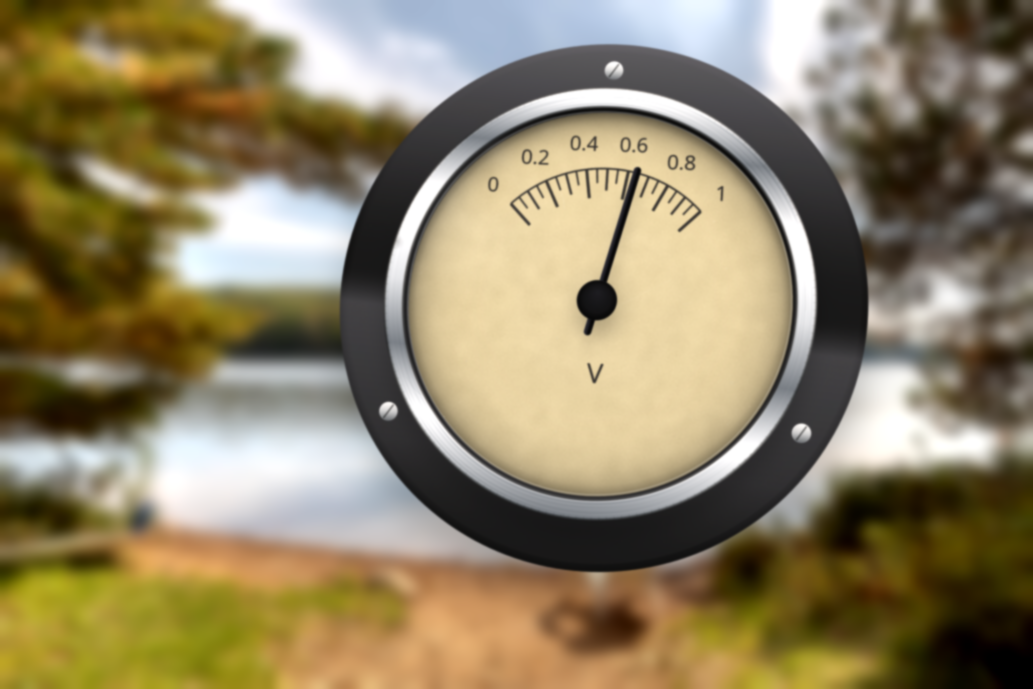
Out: value=0.65 unit=V
